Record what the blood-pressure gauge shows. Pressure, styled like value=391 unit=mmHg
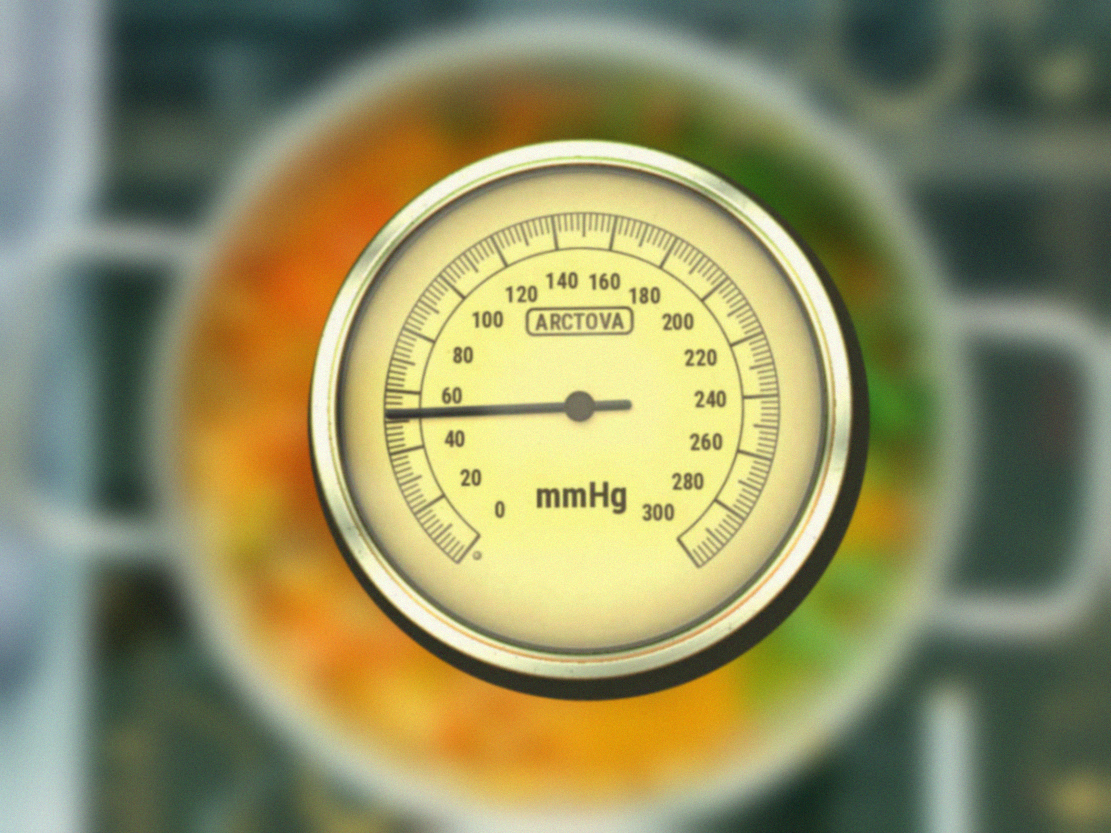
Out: value=52 unit=mmHg
